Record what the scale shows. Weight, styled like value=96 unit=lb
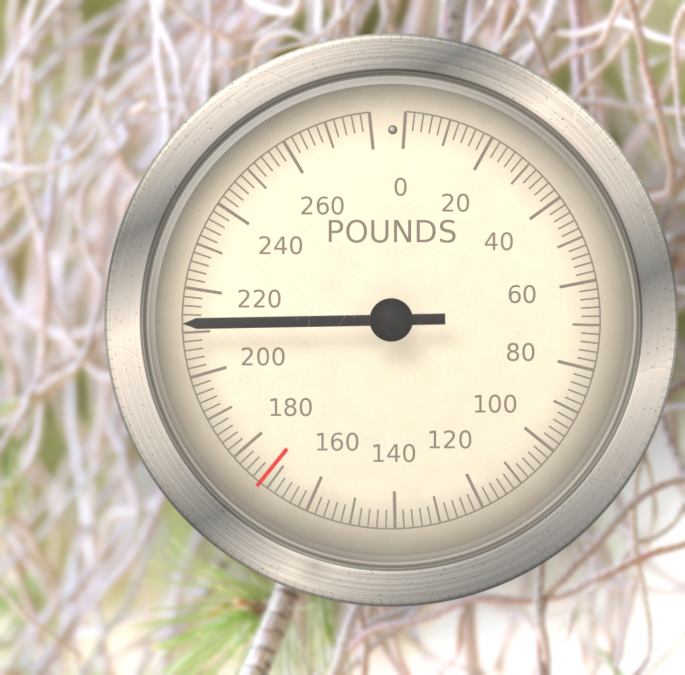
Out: value=212 unit=lb
